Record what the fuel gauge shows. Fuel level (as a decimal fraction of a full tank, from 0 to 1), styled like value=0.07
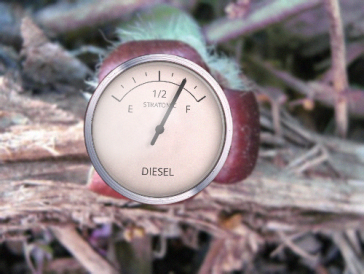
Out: value=0.75
